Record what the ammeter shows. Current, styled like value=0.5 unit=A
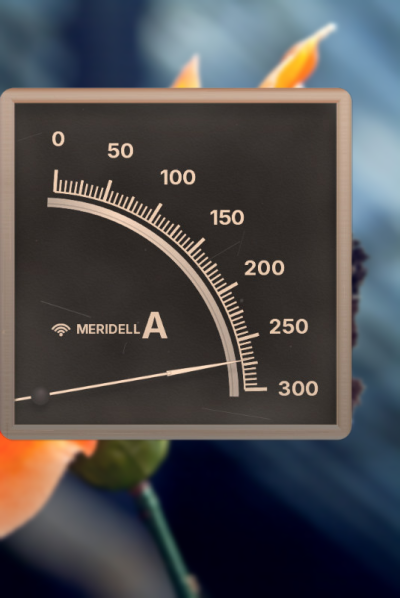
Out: value=270 unit=A
